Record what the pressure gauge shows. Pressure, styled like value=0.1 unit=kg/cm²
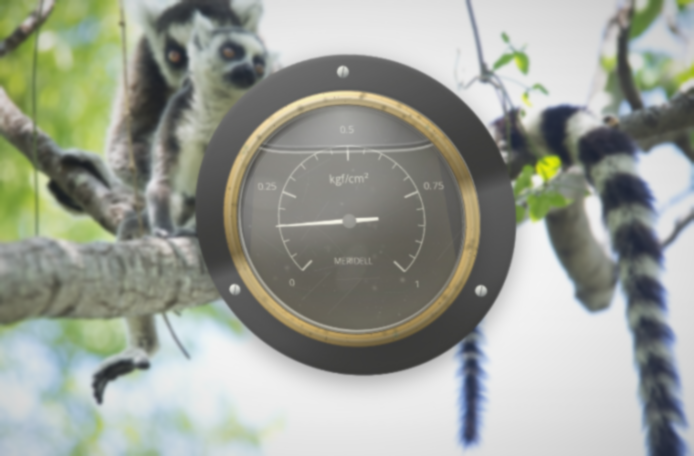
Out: value=0.15 unit=kg/cm²
